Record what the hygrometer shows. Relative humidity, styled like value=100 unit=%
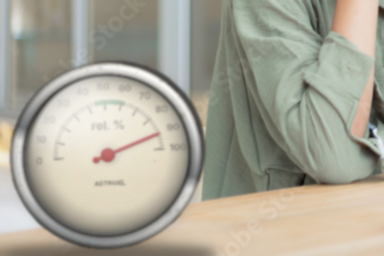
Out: value=90 unit=%
